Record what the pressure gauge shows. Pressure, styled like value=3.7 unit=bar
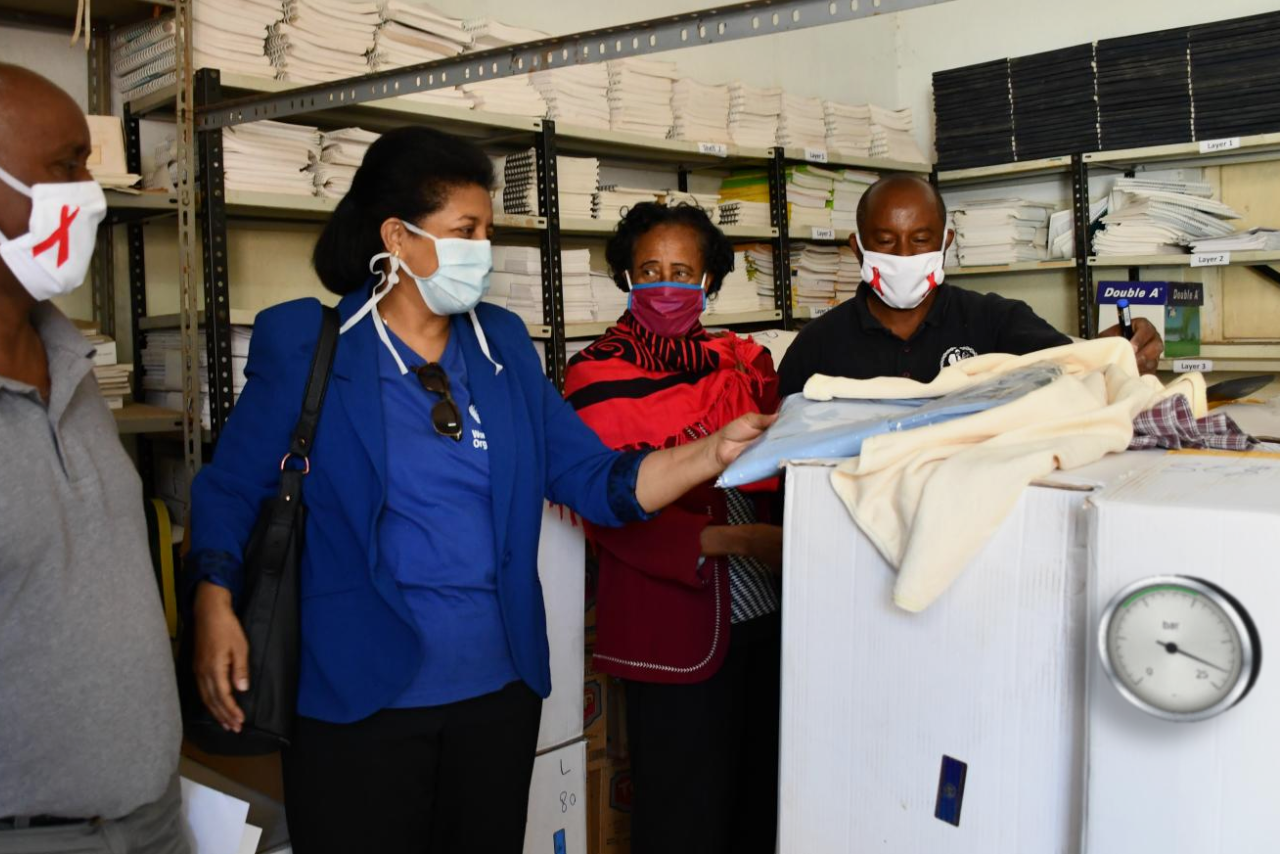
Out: value=23 unit=bar
